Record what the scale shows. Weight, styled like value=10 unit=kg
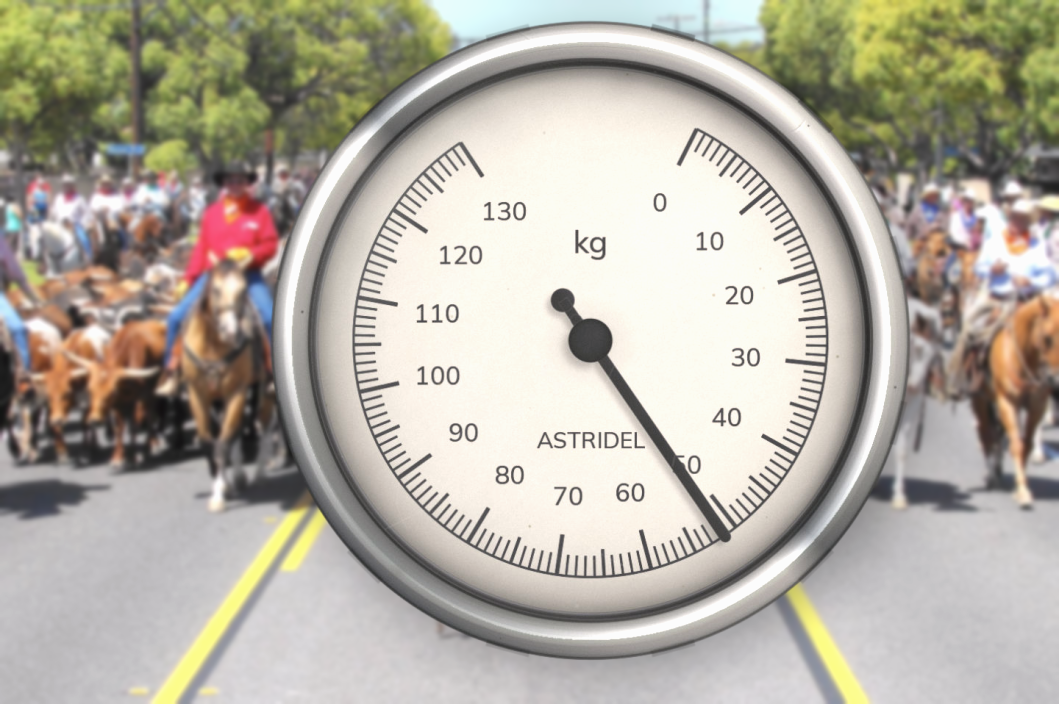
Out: value=51.5 unit=kg
